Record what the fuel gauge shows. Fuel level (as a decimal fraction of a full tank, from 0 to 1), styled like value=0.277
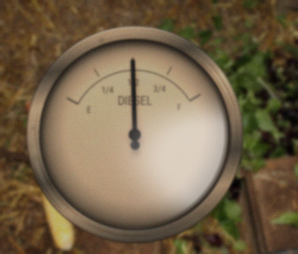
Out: value=0.5
